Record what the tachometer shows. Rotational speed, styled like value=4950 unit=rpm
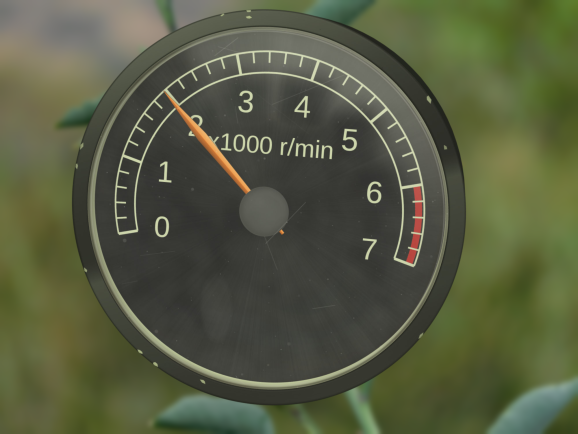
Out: value=2000 unit=rpm
